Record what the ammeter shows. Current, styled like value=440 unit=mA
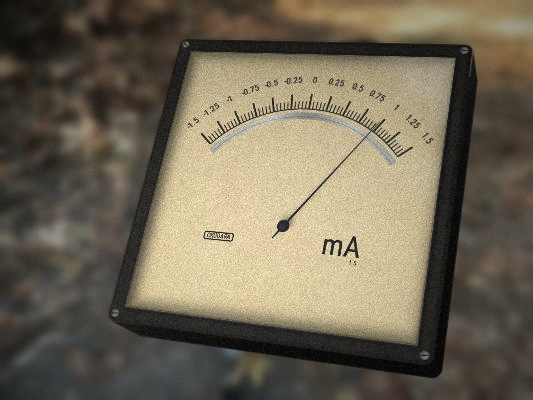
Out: value=1 unit=mA
